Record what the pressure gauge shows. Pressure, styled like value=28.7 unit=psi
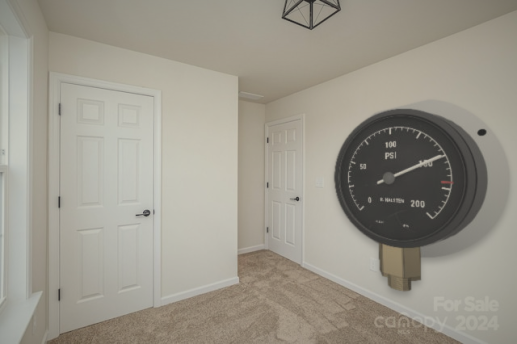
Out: value=150 unit=psi
